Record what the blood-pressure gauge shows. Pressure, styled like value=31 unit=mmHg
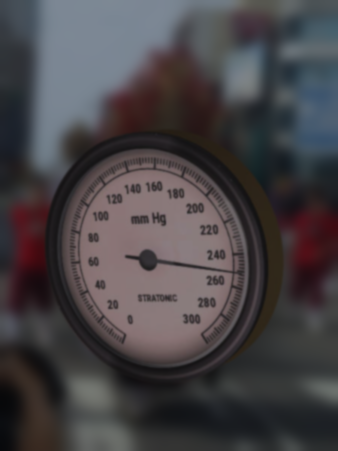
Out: value=250 unit=mmHg
